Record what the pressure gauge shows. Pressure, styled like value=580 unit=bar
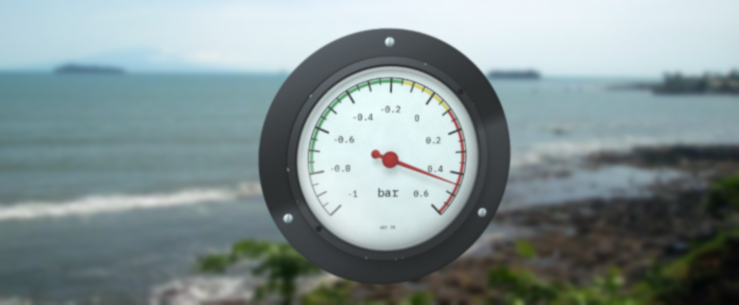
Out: value=0.45 unit=bar
